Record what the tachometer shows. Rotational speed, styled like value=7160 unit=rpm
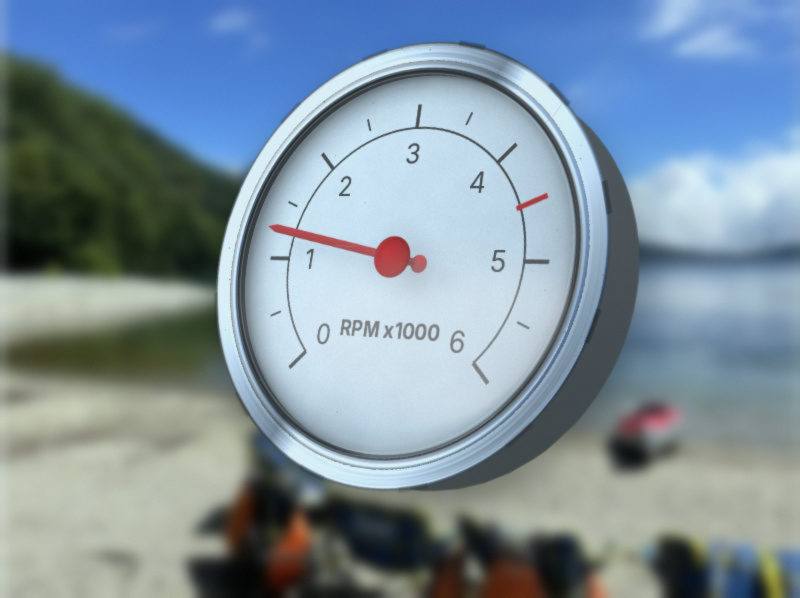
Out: value=1250 unit=rpm
